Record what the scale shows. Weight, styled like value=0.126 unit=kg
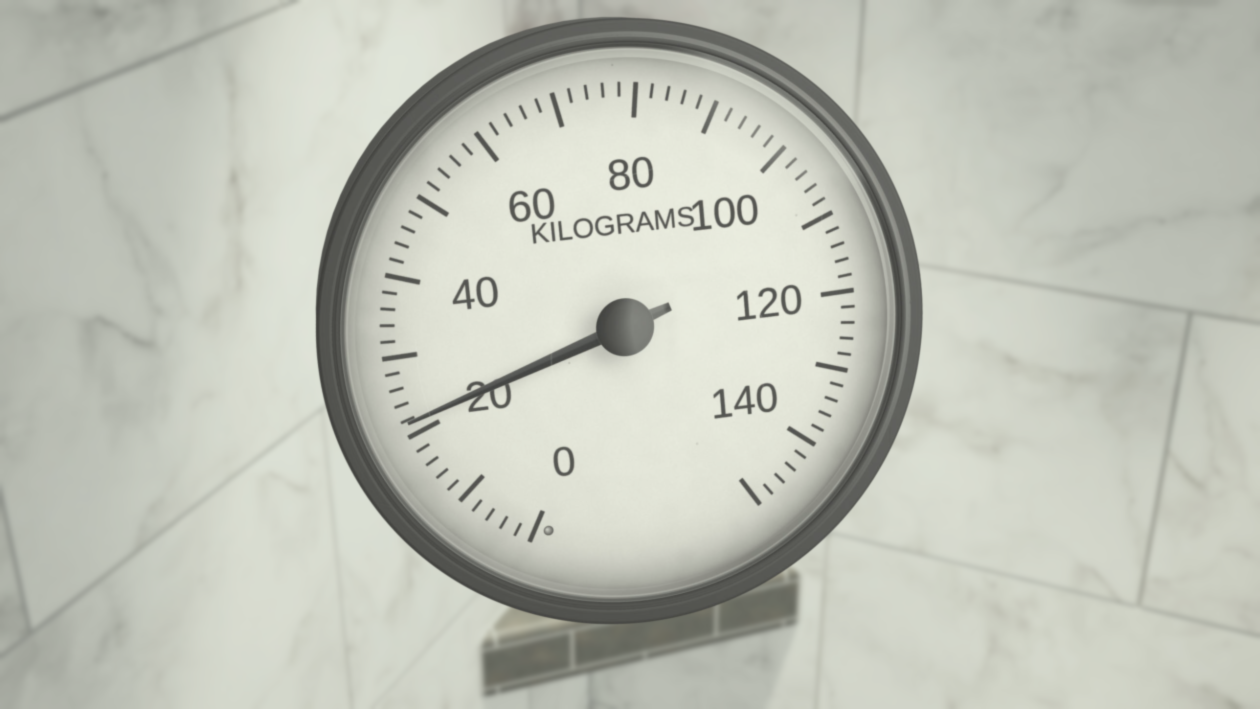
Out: value=22 unit=kg
